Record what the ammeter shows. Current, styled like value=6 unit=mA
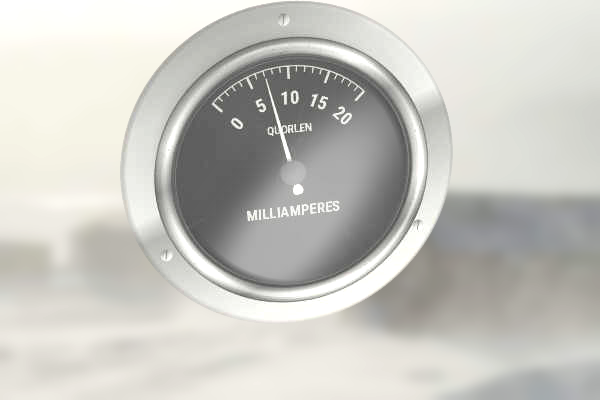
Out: value=7 unit=mA
